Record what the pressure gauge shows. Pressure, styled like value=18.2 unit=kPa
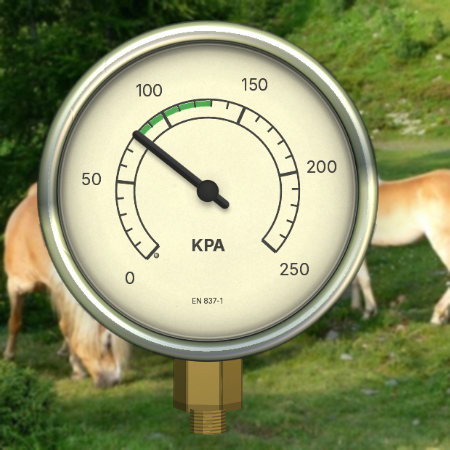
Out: value=80 unit=kPa
